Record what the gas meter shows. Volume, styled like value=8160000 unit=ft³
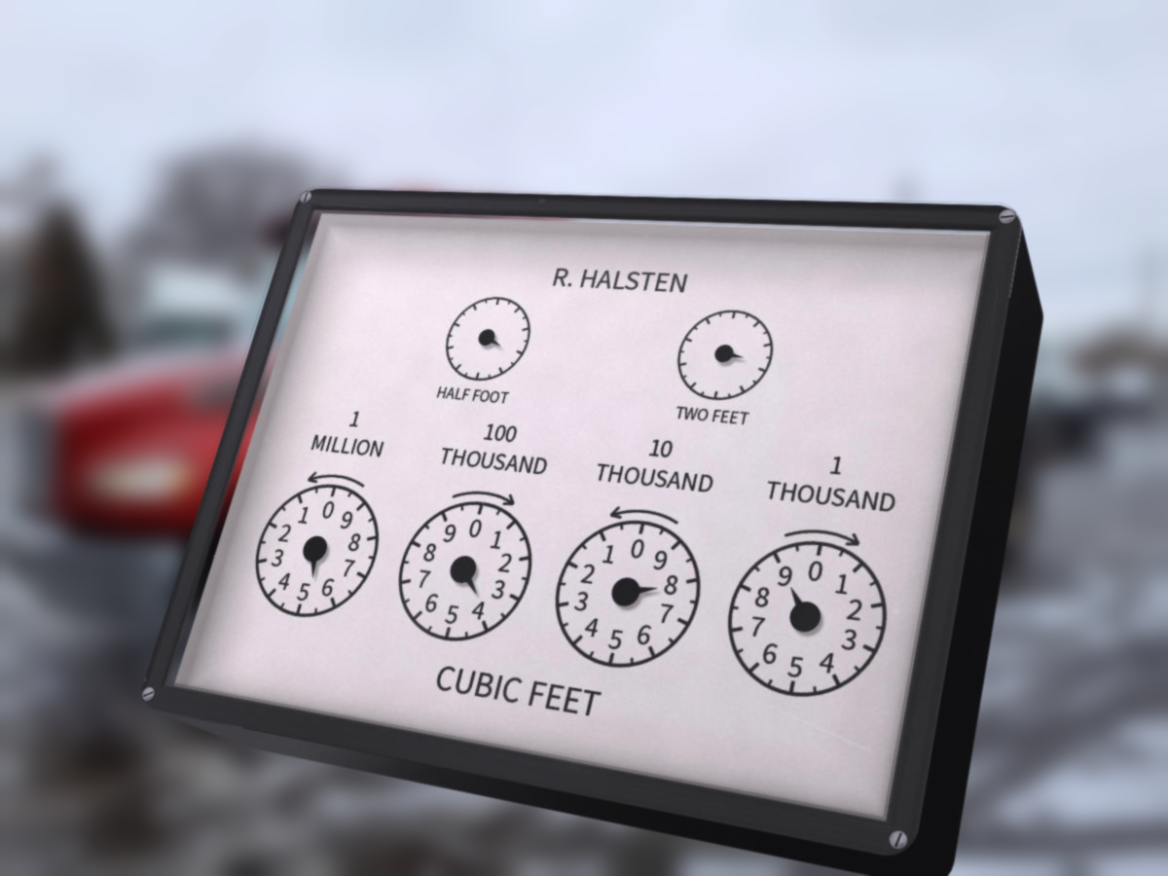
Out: value=537900 unit=ft³
